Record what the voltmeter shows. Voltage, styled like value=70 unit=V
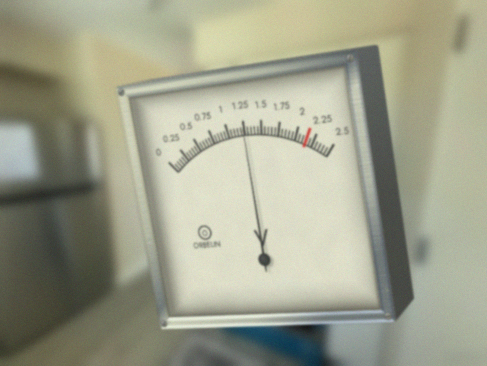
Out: value=1.25 unit=V
